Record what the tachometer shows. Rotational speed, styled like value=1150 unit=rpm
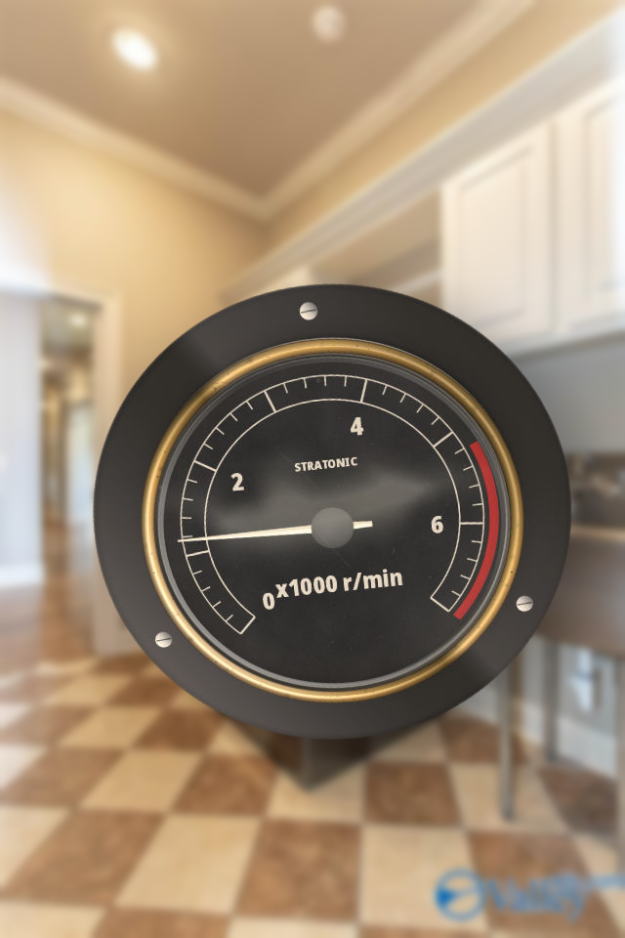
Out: value=1200 unit=rpm
